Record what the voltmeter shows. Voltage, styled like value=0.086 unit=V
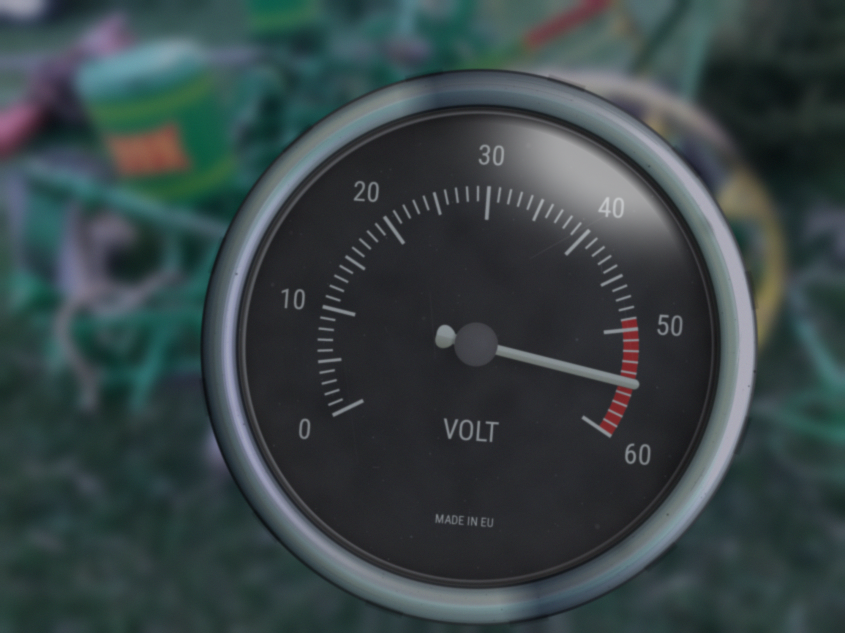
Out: value=55 unit=V
